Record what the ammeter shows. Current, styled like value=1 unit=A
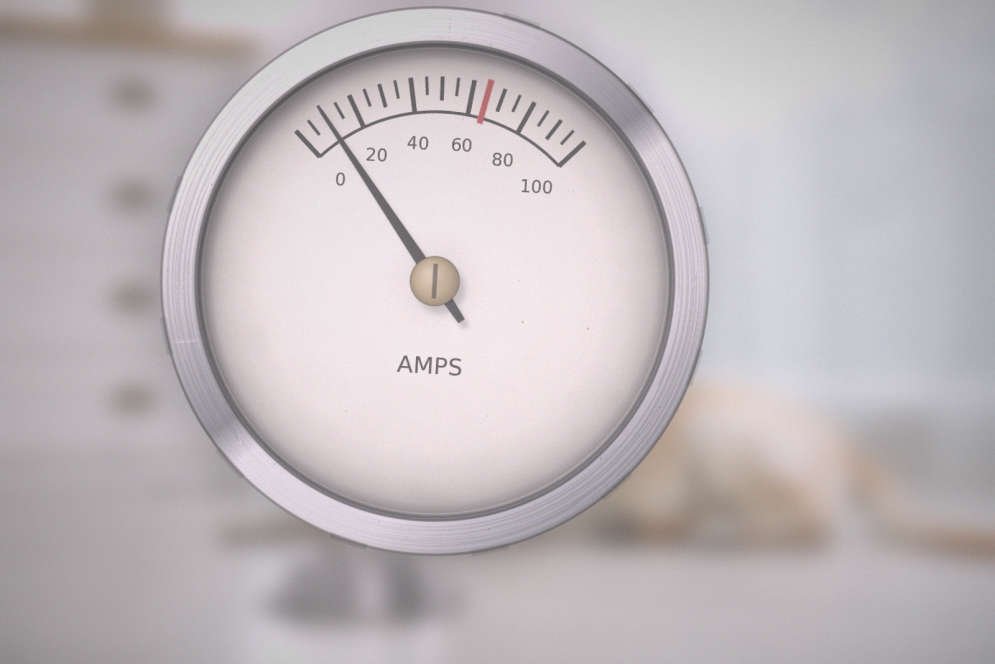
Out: value=10 unit=A
